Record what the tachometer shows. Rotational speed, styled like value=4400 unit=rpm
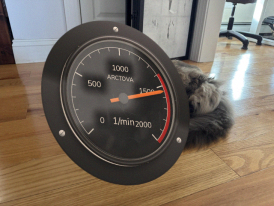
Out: value=1550 unit=rpm
